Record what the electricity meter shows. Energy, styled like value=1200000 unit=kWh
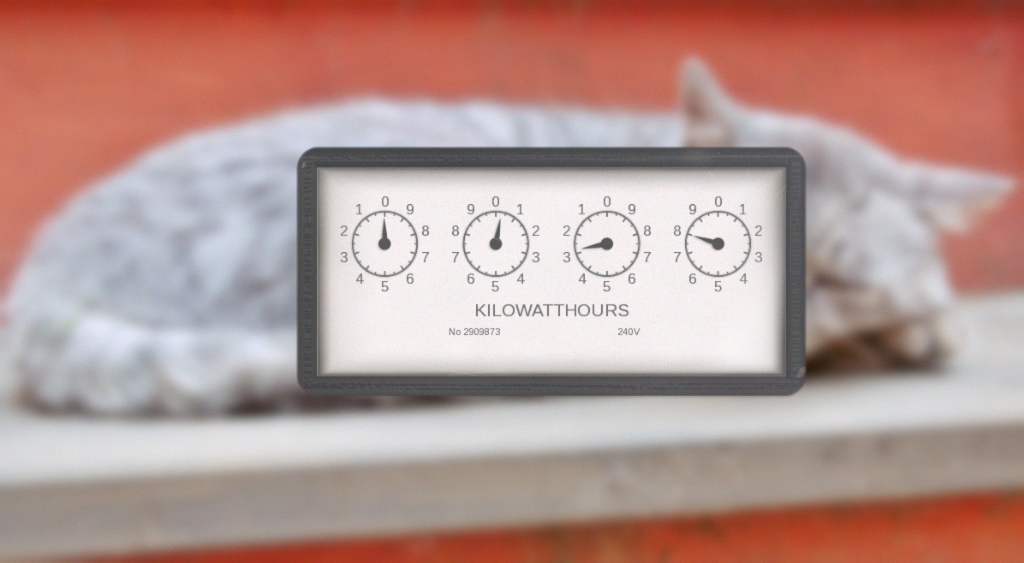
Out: value=28 unit=kWh
